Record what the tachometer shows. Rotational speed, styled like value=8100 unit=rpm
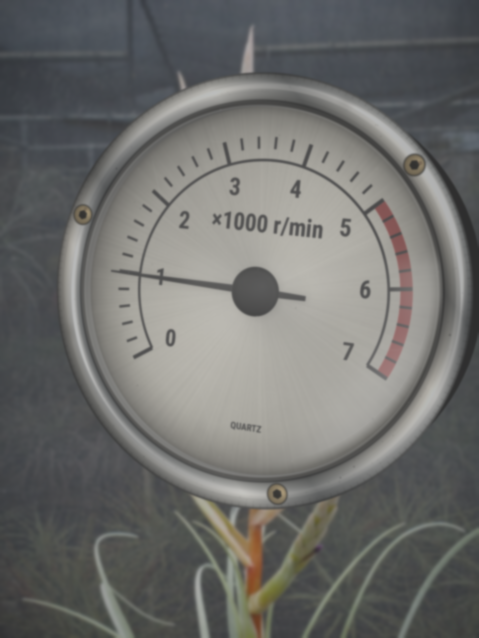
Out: value=1000 unit=rpm
